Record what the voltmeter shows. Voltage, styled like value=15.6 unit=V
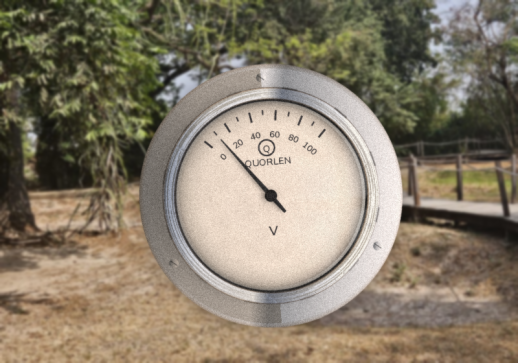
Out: value=10 unit=V
